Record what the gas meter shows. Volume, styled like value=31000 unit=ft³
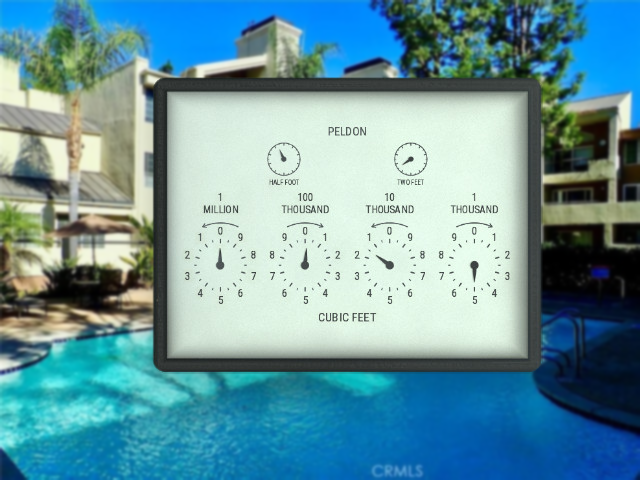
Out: value=1500 unit=ft³
